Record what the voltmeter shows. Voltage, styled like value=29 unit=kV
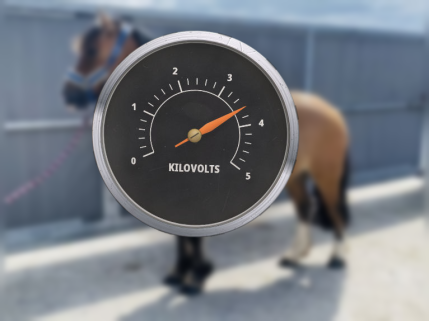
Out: value=3.6 unit=kV
